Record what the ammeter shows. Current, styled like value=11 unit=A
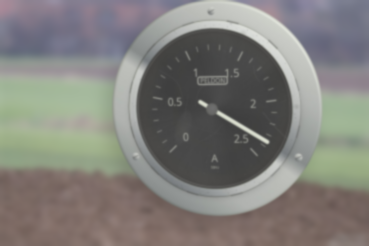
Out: value=2.35 unit=A
